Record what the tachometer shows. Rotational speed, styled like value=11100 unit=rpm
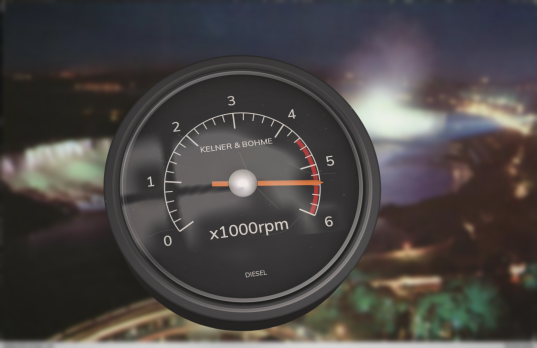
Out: value=5400 unit=rpm
